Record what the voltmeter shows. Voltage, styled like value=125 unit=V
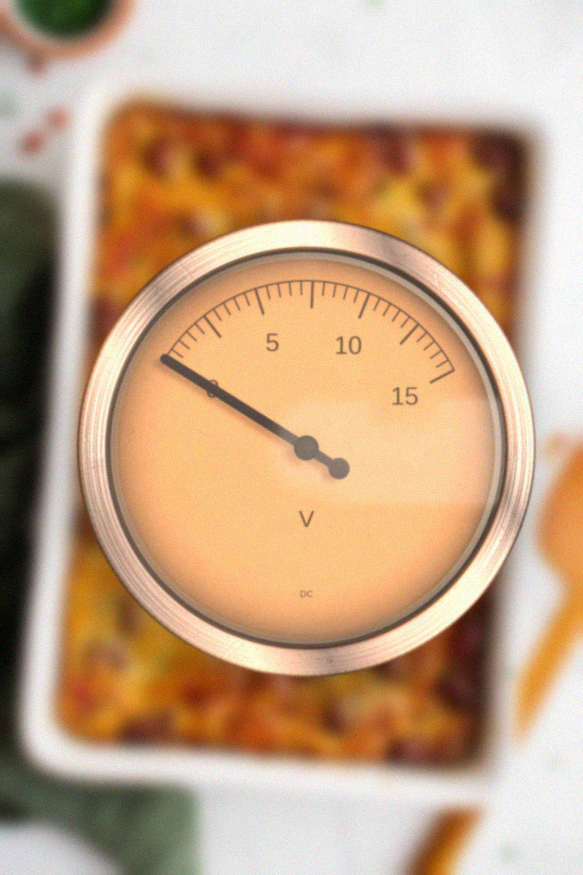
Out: value=0 unit=V
